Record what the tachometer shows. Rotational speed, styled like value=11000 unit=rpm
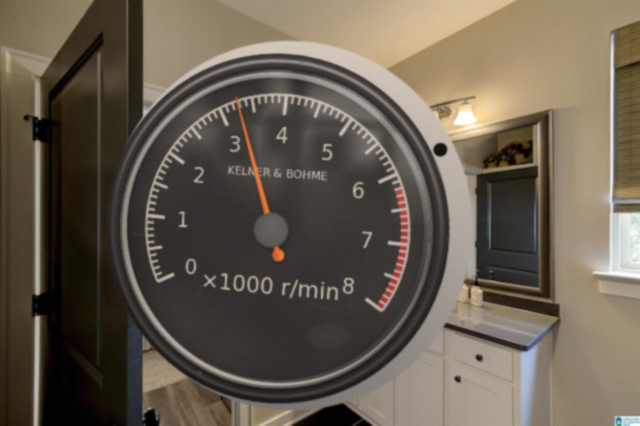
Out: value=3300 unit=rpm
